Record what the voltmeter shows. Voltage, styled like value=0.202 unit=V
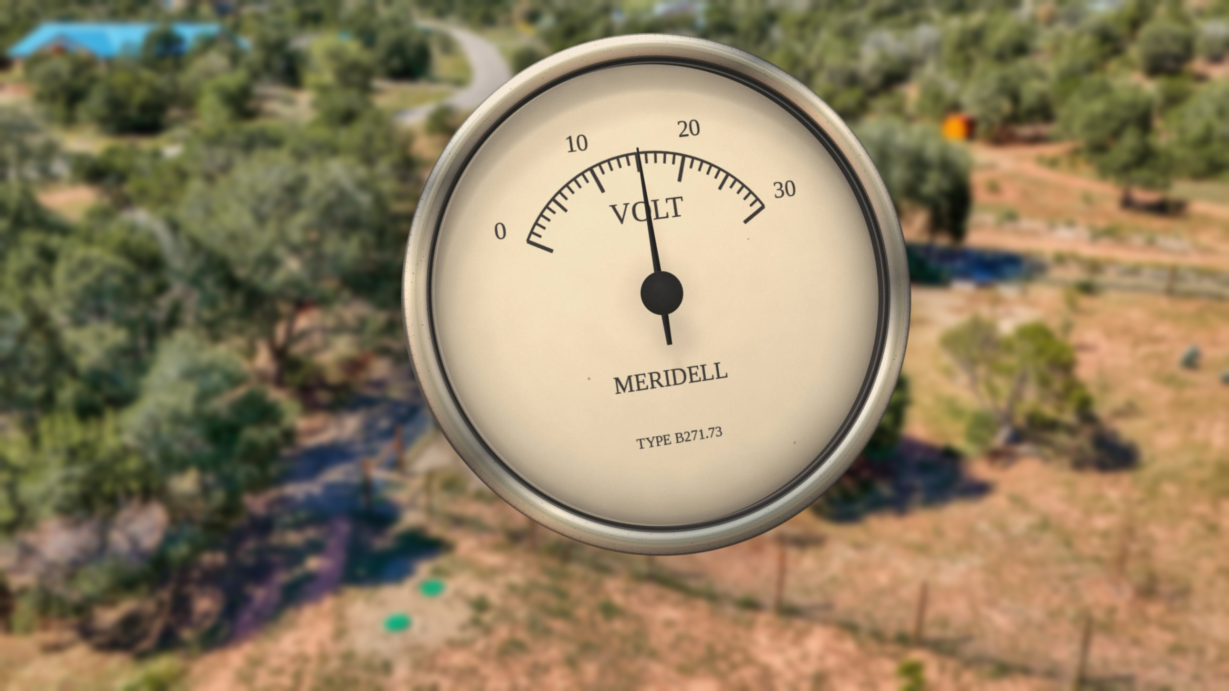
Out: value=15 unit=V
